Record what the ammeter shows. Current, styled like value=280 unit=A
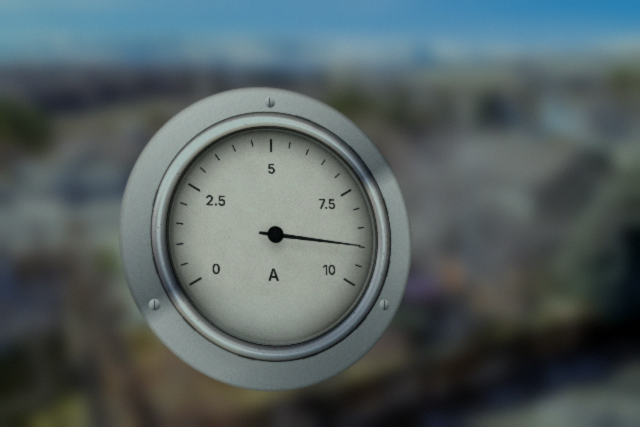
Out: value=9 unit=A
